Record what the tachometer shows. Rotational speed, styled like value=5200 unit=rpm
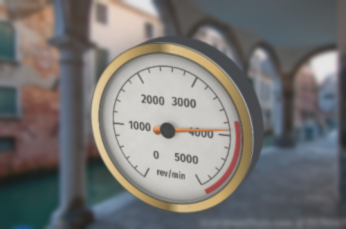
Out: value=3900 unit=rpm
